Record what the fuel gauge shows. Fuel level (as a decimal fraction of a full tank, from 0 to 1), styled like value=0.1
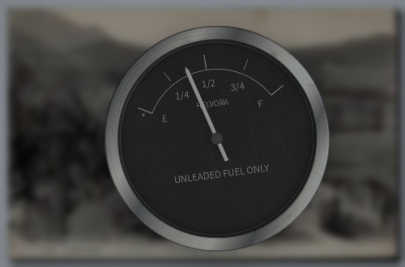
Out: value=0.375
